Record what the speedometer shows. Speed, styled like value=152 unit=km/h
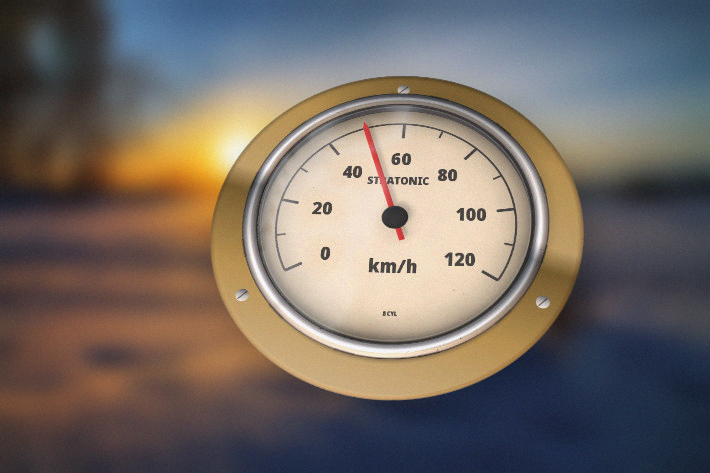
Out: value=50 unit=km/h
